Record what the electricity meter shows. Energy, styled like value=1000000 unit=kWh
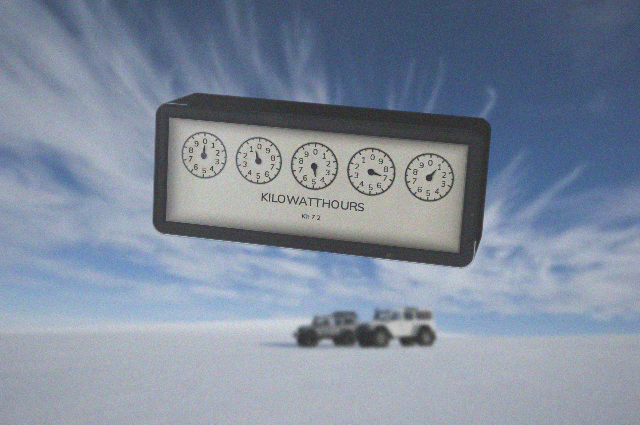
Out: value=471 unit=kWh
